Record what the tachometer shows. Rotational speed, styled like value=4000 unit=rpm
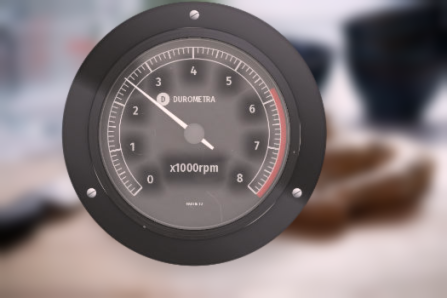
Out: value=2500 unit=rpm
